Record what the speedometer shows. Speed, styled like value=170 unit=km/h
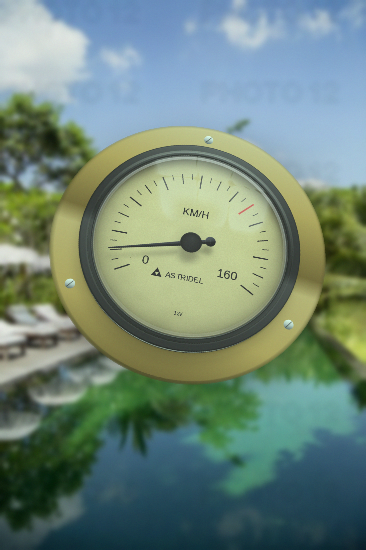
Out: value=10 unit=km/h
